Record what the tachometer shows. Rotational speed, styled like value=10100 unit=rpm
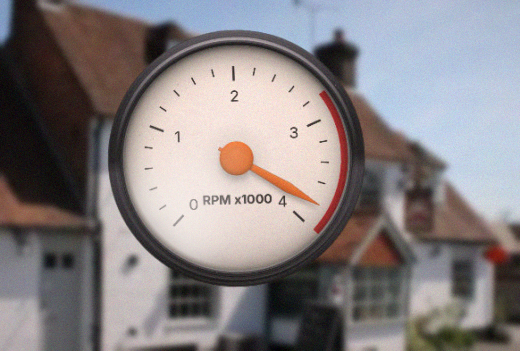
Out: value=3800 unit=rpm
